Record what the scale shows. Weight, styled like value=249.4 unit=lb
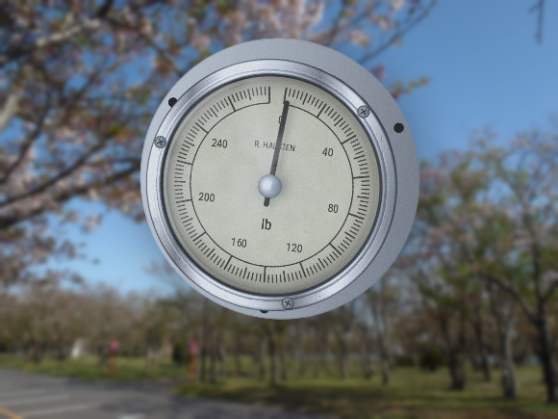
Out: value=2 unit=lb
